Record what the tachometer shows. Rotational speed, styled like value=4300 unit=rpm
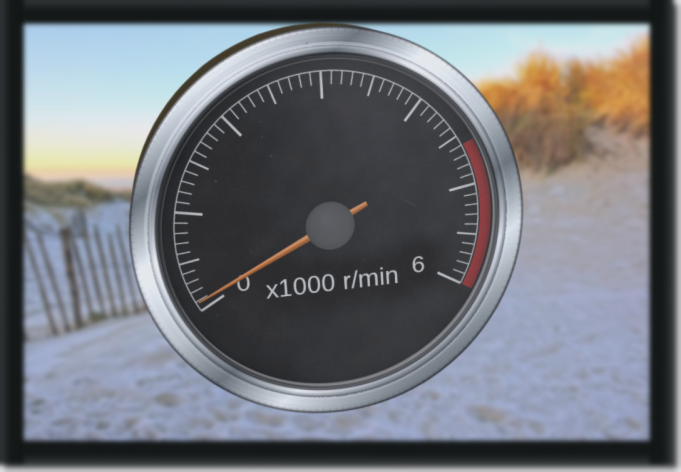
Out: value=100 unit=rpm
